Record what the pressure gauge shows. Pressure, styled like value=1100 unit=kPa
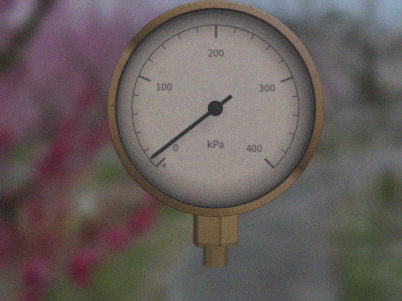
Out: value=10 unit=kPa
